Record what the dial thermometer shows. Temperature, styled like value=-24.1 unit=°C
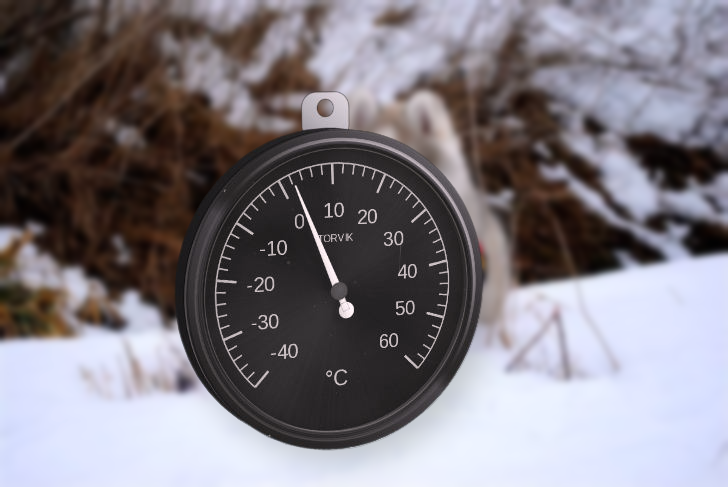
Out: value=2 unit=°C
